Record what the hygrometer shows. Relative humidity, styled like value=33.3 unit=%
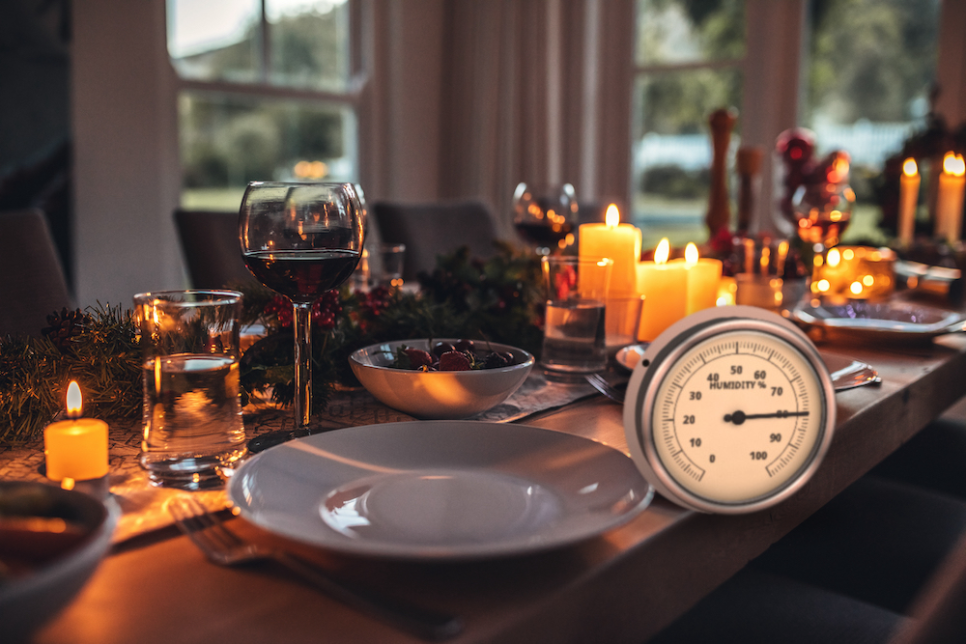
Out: value=80 unit=%
